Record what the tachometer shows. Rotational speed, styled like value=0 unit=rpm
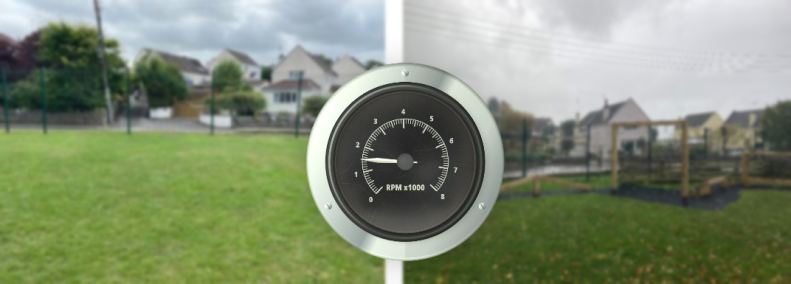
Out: value=1500 unit=rpm
